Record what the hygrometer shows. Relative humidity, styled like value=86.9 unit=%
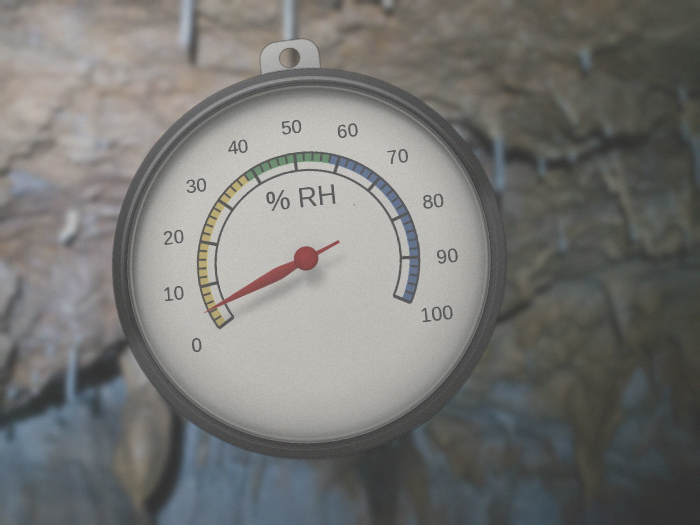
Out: value=4 unit=%
